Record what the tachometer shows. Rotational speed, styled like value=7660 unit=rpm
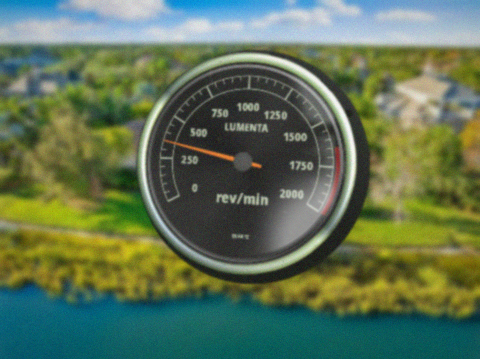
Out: value=350 unit=rpm
